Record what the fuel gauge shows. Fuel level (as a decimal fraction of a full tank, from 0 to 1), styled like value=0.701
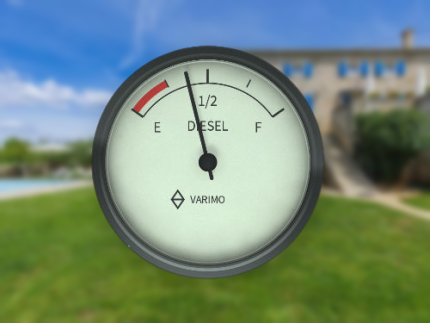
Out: value=0.375
